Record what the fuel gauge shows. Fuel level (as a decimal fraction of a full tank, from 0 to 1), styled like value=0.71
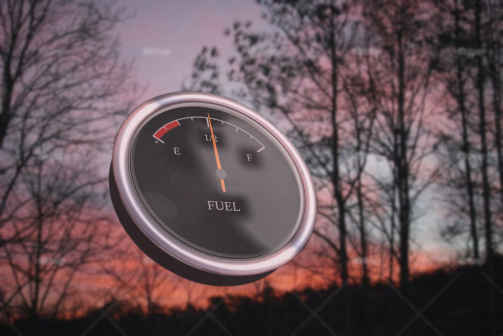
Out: value=0.5
